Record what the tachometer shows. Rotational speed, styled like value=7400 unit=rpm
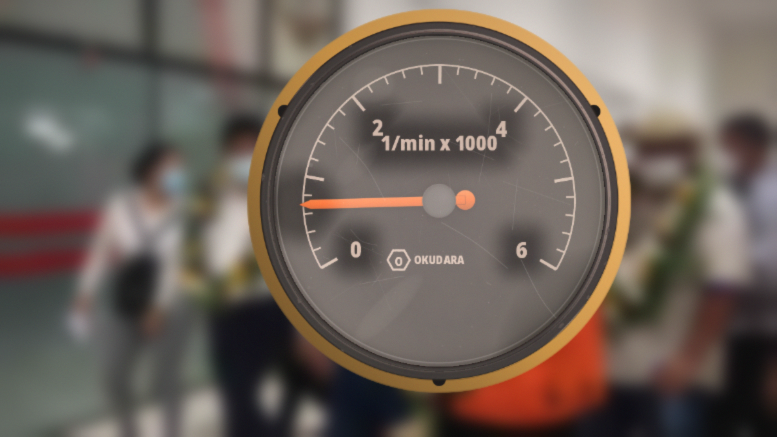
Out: value=700 unit=rpm
